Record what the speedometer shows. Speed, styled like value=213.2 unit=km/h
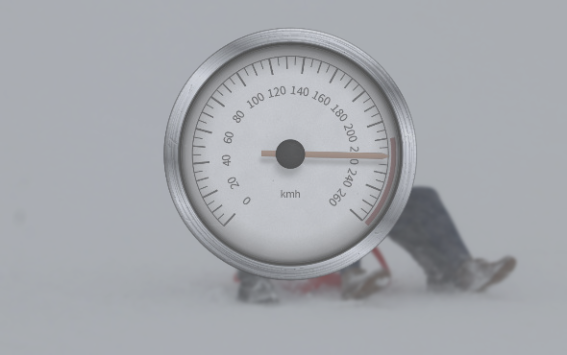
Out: value=220 unit=km/h
